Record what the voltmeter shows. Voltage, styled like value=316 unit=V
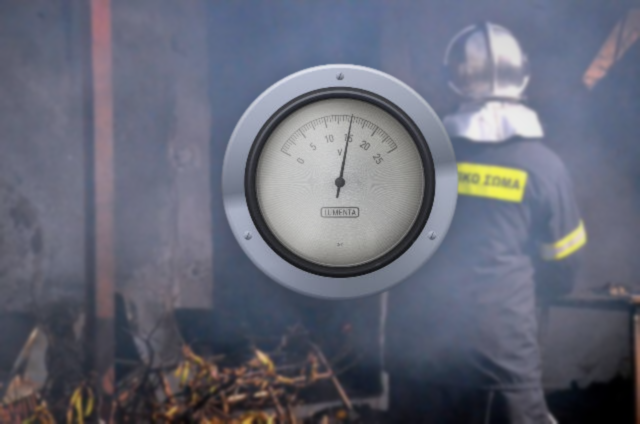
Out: value=15 unit=V
